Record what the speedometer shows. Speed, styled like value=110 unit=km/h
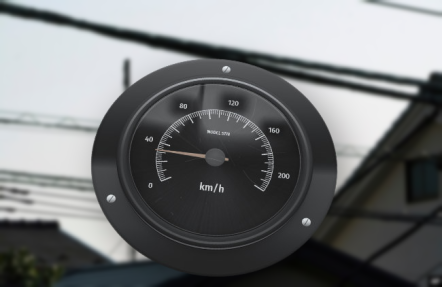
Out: value=30 unit=km/h
